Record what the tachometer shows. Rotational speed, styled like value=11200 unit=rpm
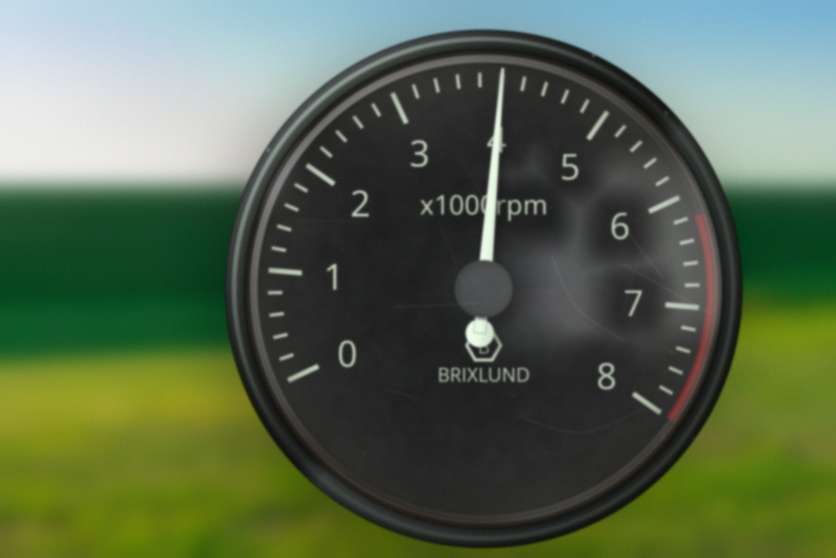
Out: value=4000 unit=rpm
